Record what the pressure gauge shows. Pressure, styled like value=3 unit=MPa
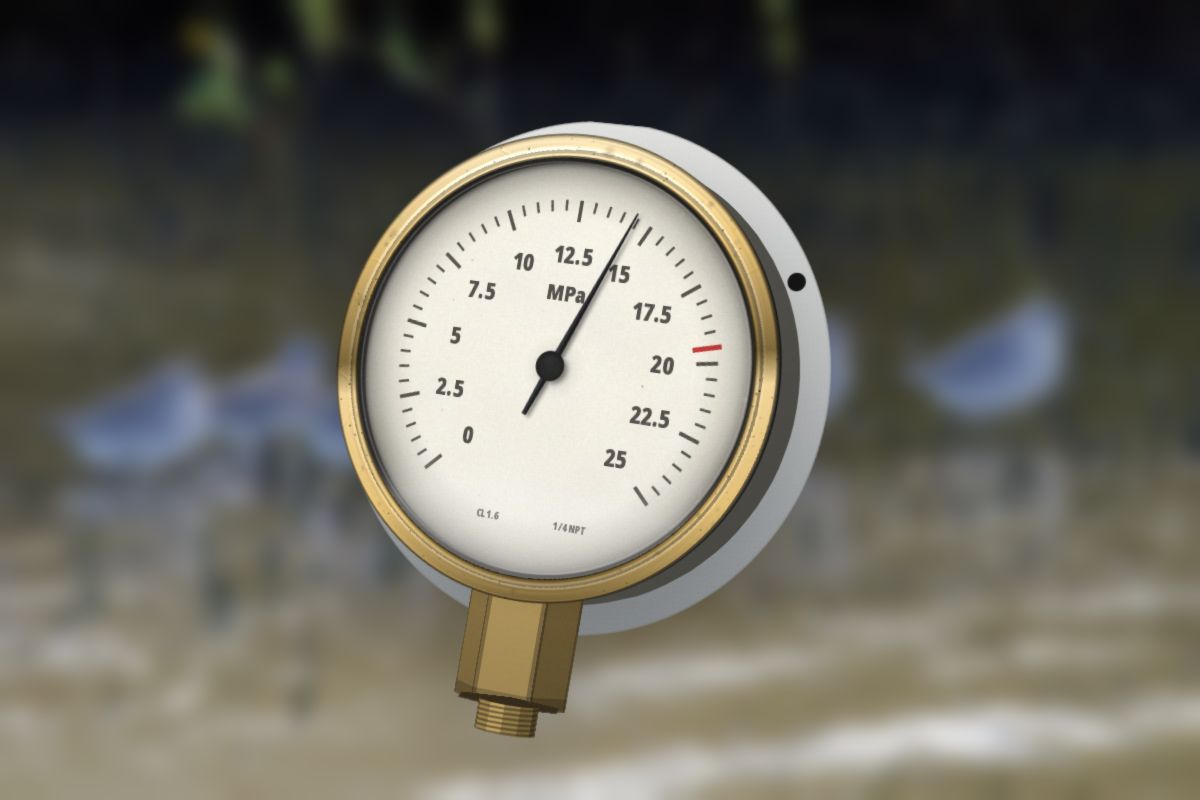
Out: value=14.5 unit=MPa
